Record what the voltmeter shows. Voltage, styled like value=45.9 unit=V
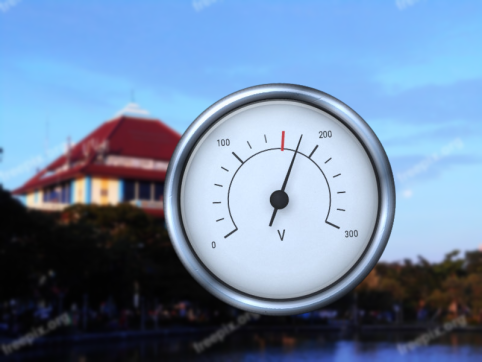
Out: value=180 unit=V
